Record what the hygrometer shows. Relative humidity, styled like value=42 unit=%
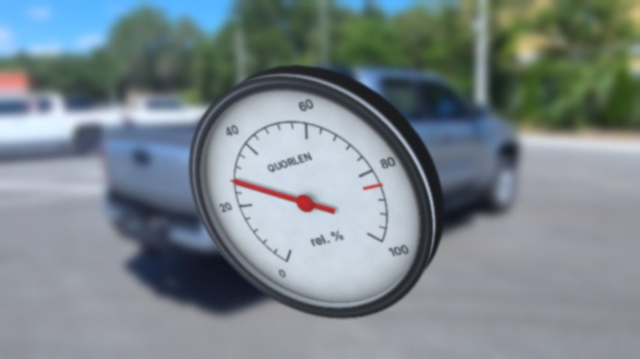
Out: value=28 unit=%
